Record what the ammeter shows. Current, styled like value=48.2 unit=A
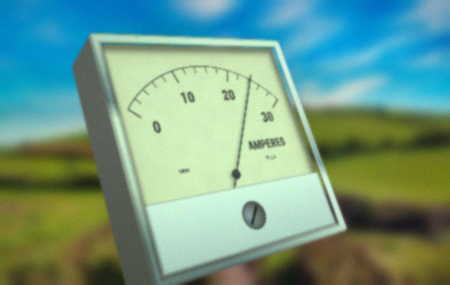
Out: value=24 unit=A
